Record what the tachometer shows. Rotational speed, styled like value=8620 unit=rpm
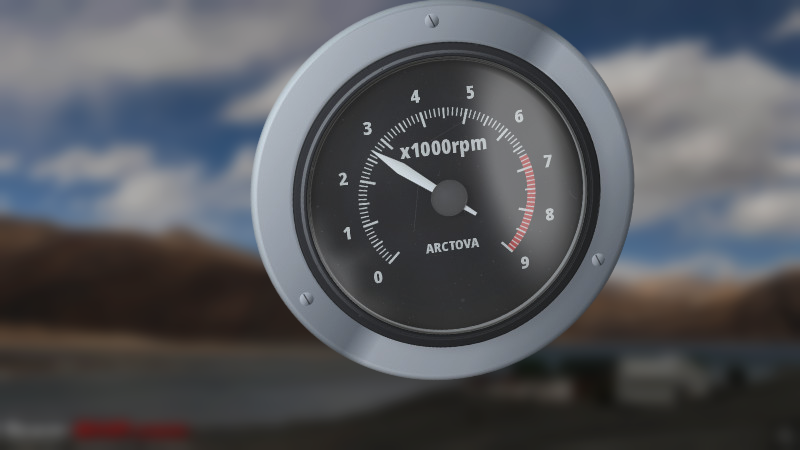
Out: value=2700 unit=rpm
